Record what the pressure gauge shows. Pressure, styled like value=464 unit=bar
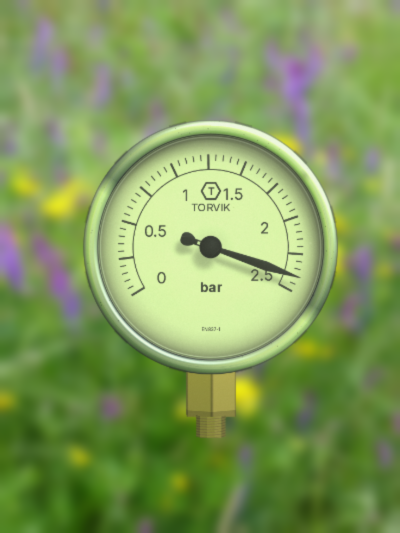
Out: value=2.4 unit=bar
